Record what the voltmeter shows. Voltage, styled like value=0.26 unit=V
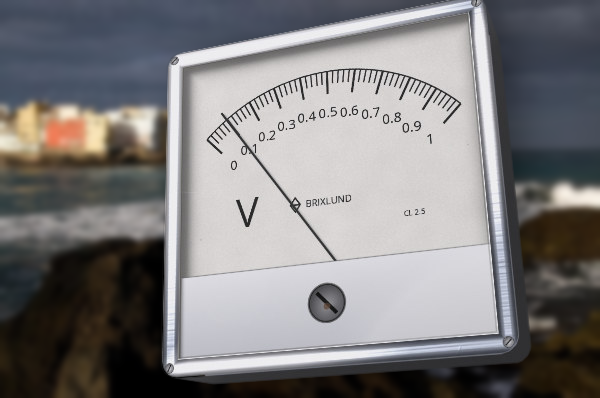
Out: value=0.1 unit=V
